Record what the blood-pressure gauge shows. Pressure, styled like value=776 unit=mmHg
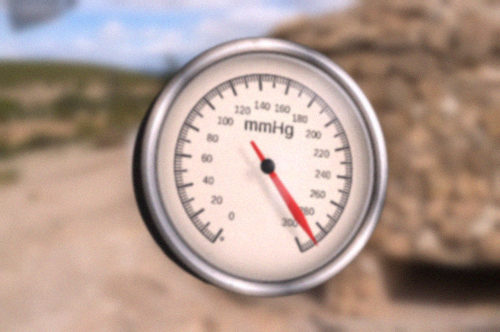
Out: value=290 unit=mmHg
